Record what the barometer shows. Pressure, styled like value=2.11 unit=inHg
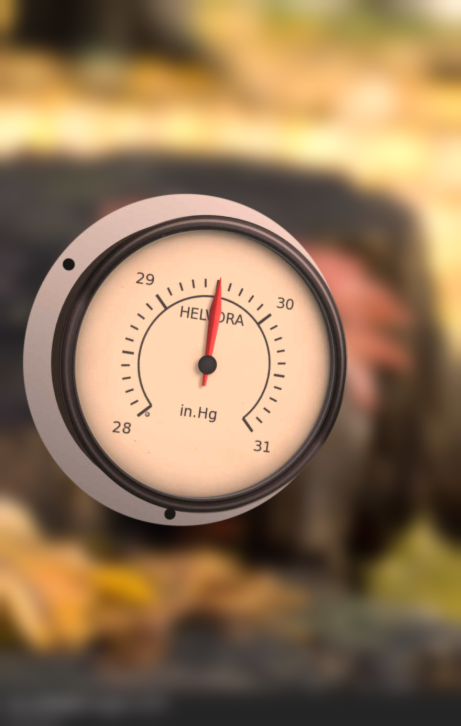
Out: value=29.5 unit=inHg
